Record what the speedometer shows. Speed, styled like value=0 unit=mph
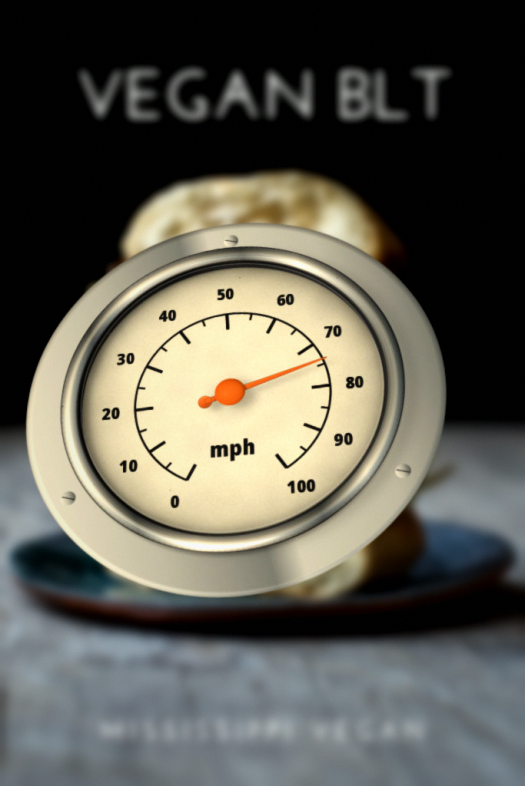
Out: value=75 unit=mph
